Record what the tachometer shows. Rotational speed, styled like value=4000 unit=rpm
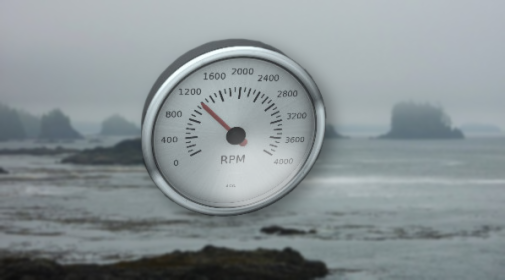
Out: value=1200 unit=rpm
